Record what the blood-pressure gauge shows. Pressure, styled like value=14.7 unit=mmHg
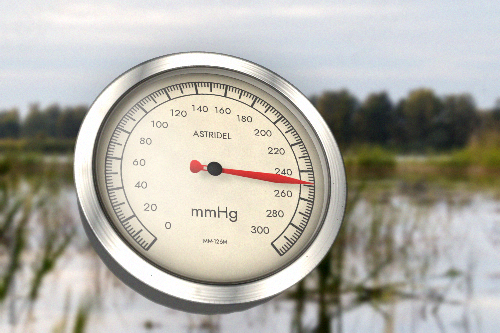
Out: value=250 unit=mmHg
